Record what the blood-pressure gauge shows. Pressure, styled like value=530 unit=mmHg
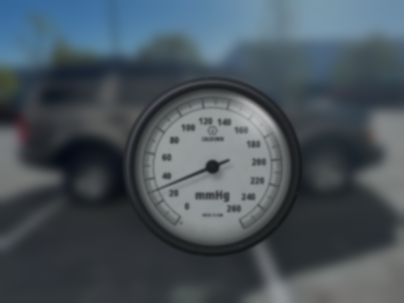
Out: value=30 unit=mmHg
